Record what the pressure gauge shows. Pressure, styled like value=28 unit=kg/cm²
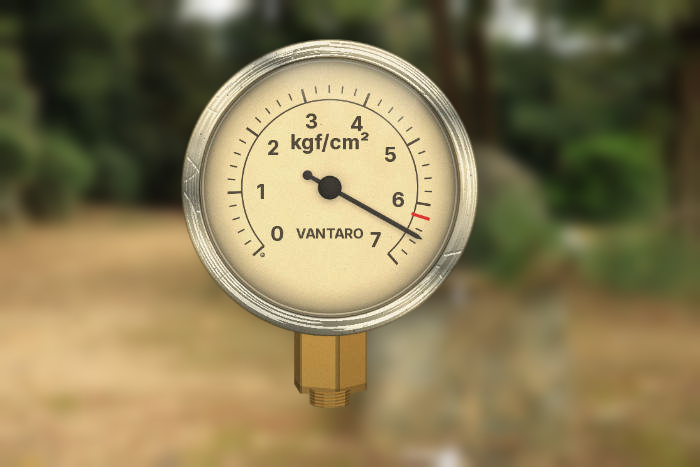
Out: value=6.5 unit=kg/cm²
